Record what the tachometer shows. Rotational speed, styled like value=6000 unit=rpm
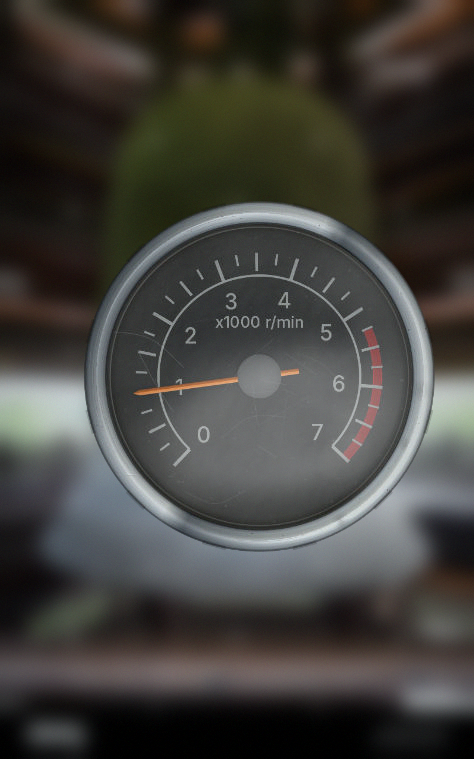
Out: value=1000 unit=rpm
